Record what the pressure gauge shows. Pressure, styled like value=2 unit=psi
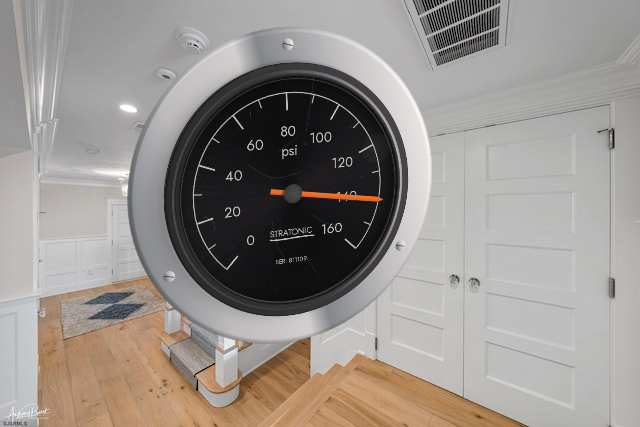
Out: value=140 unit=psi
